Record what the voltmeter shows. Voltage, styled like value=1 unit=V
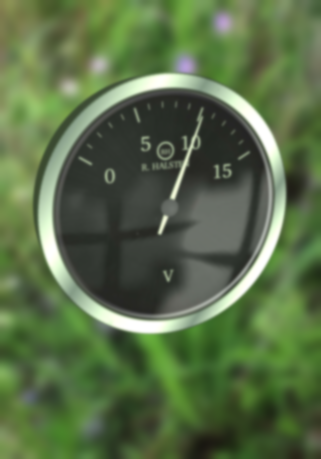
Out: value=10 unit=V
